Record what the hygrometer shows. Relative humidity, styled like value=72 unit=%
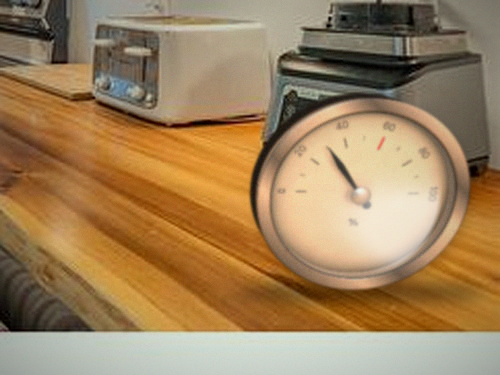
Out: value=30 unit=%
